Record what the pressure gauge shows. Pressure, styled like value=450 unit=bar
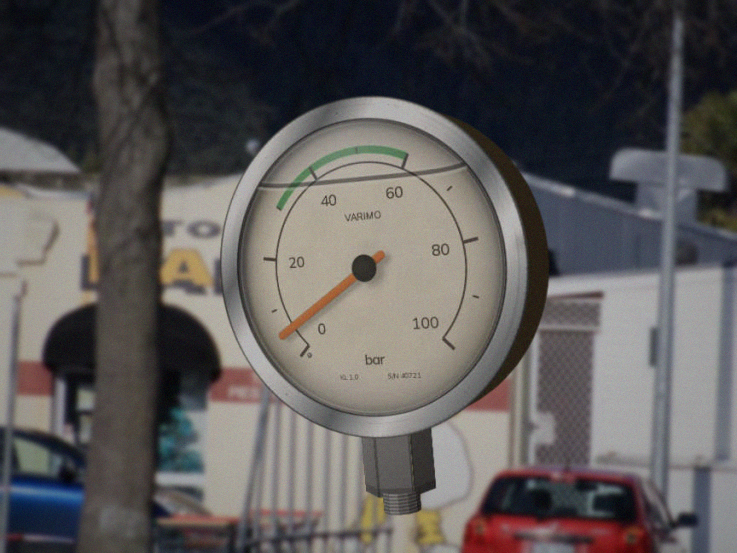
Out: value=5 unit=bar
